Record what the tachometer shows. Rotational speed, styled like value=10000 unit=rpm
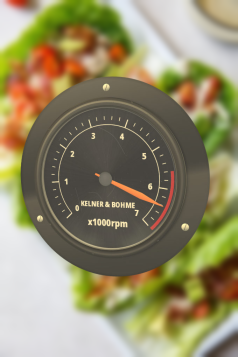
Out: value=6400 unit=rpm
